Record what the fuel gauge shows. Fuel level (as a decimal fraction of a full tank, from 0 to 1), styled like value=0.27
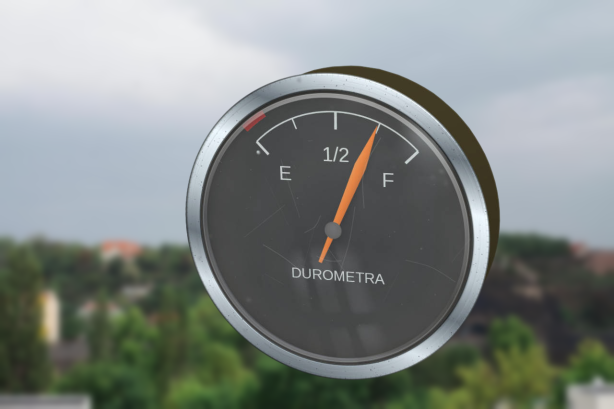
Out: value=0.75
